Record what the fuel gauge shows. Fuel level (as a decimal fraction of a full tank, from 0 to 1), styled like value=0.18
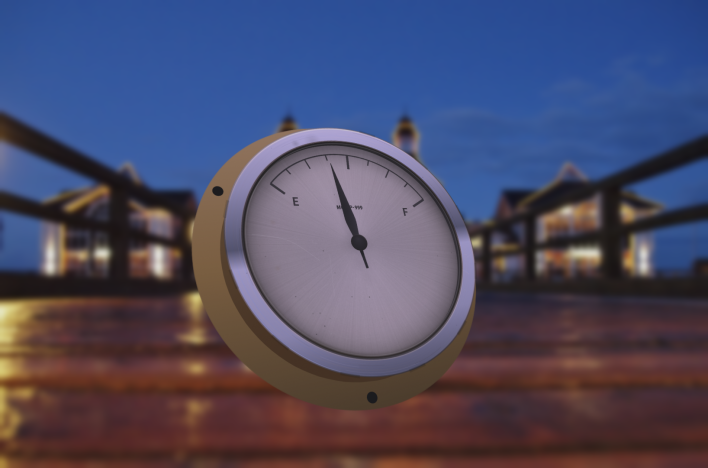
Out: value=0.375
